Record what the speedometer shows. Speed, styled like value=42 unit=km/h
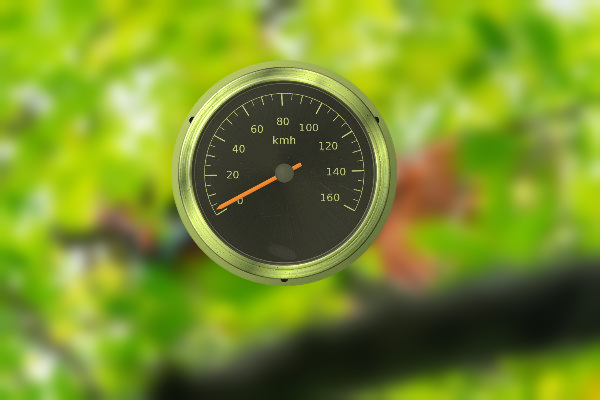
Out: value=2.5 unit=km/h
